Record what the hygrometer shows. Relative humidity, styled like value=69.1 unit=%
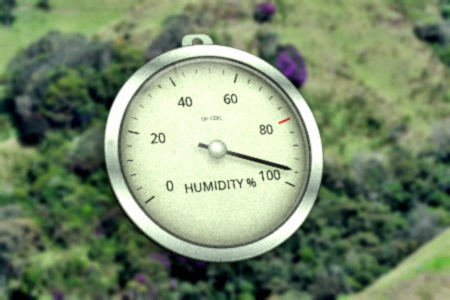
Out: value=96 unit=%
